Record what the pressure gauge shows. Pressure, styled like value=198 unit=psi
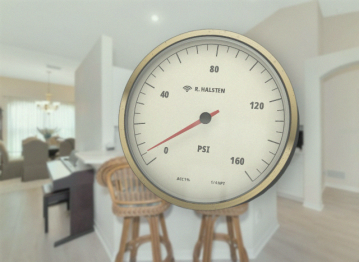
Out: value=5 unit=psi
